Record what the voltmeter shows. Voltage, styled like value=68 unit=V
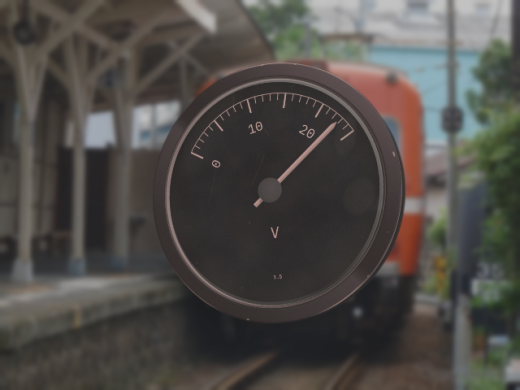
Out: value=23 unit=V
